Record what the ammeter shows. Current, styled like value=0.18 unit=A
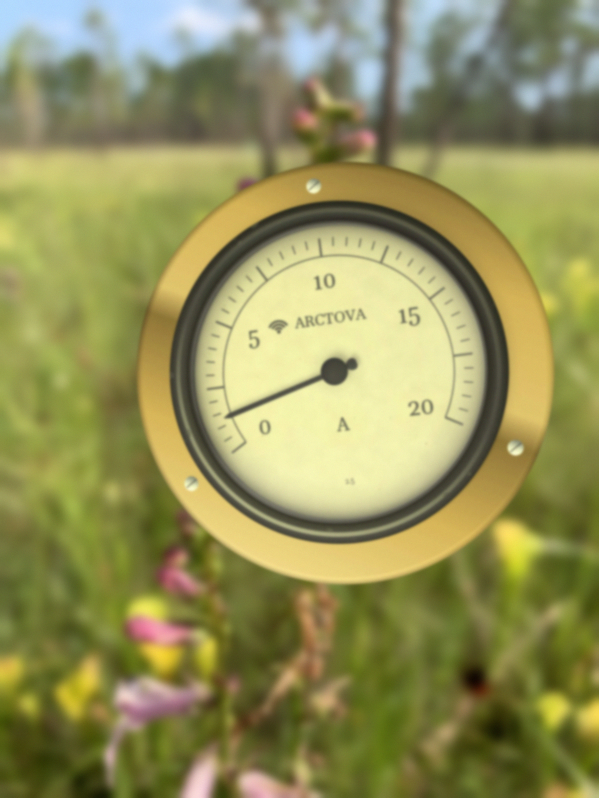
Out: value=1.25 unit=A
